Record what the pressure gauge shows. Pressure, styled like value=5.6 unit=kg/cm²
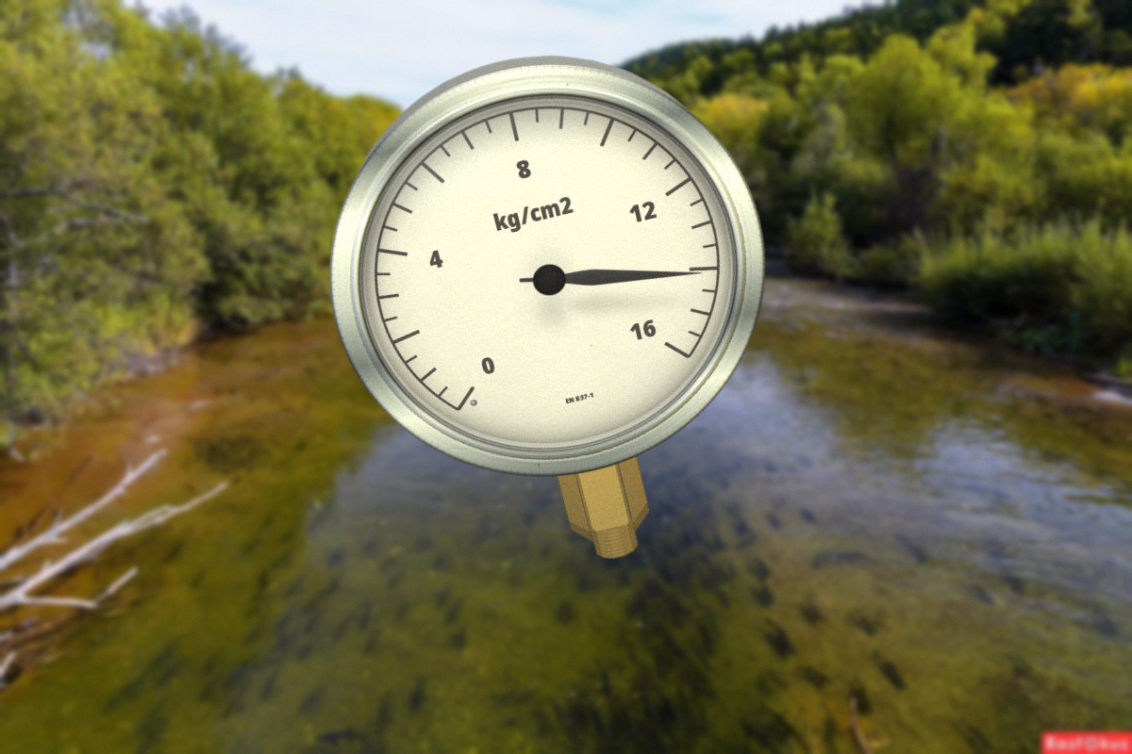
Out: value=14 unit=kg/cm²
